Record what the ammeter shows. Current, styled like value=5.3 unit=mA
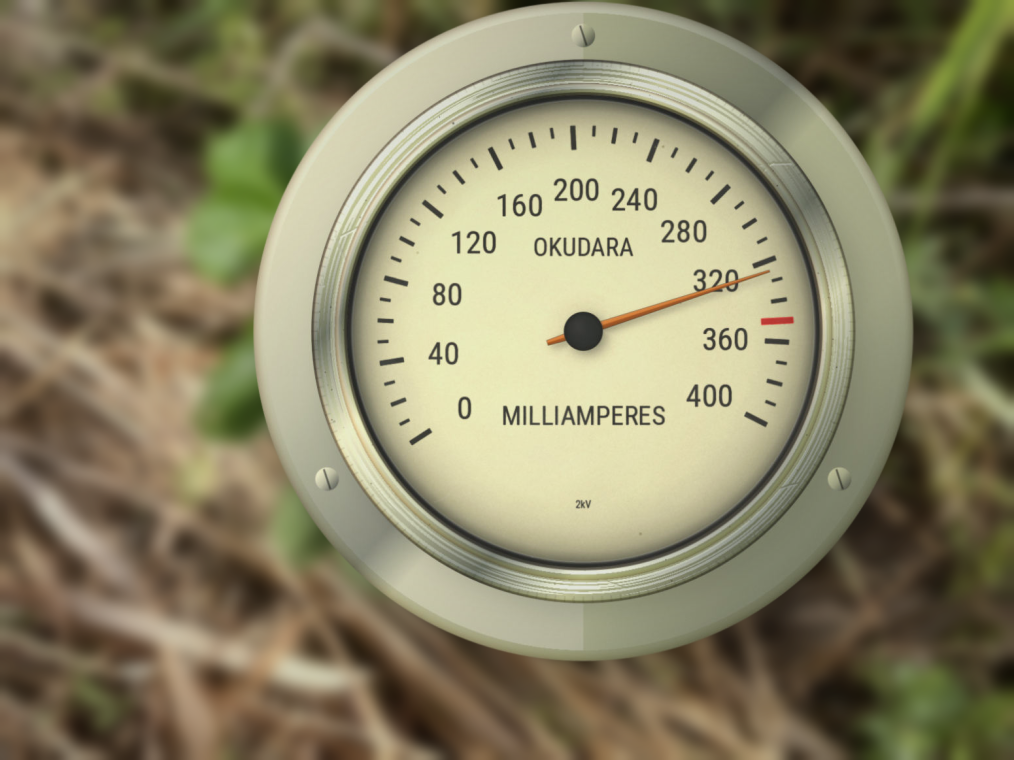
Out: value=325 unit=mA
